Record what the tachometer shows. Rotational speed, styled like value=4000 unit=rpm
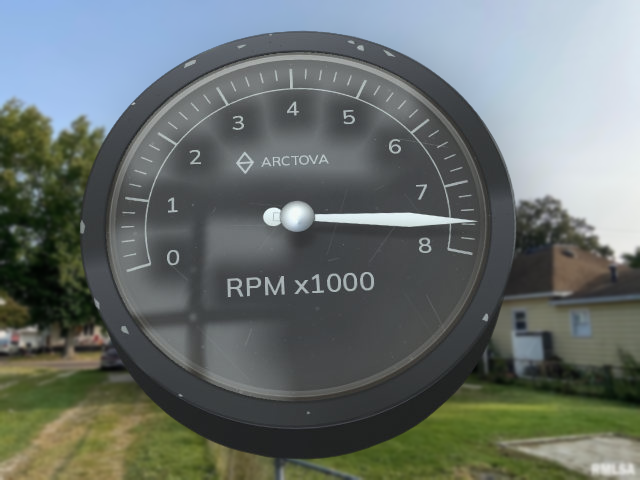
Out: value=7600 unit=rpm
